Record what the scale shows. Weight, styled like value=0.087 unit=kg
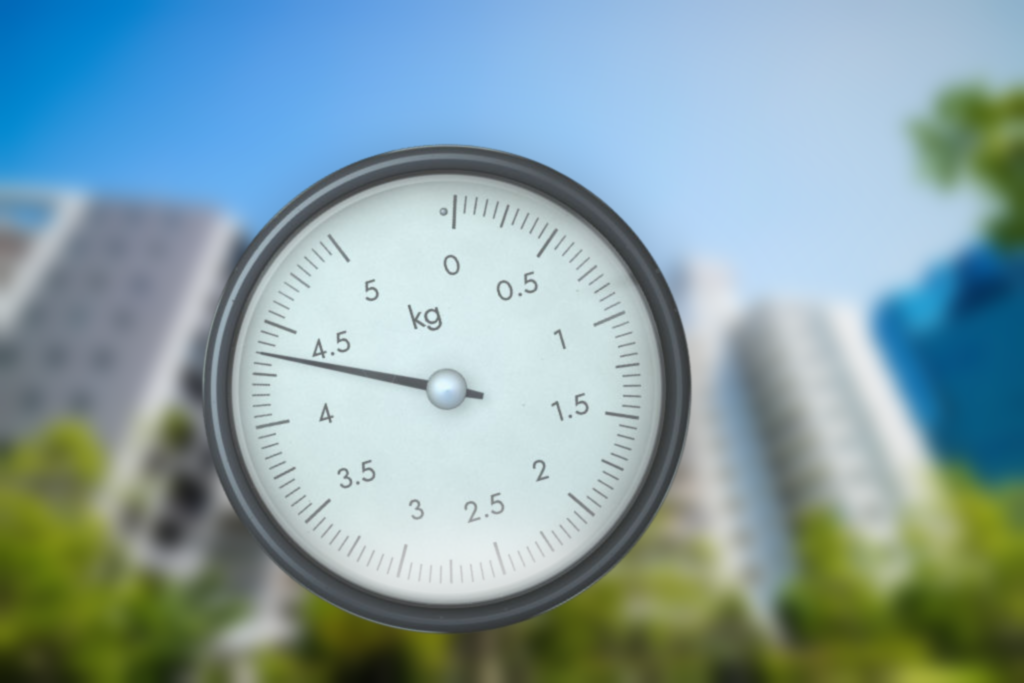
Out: value=4.35 unit=kg
